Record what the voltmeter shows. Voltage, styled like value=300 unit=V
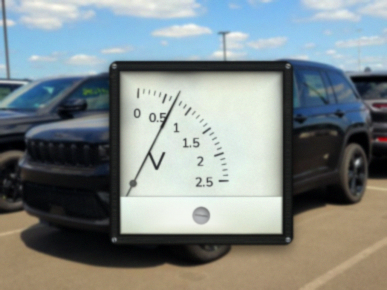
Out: value=0.7 unit=V
